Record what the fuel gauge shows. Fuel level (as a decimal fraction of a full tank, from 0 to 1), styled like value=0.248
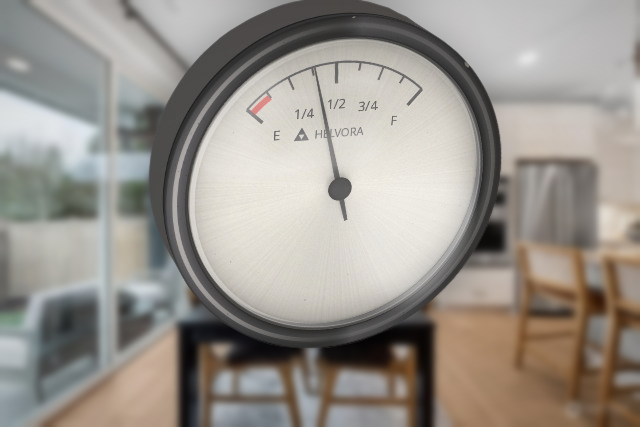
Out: value=0.375
